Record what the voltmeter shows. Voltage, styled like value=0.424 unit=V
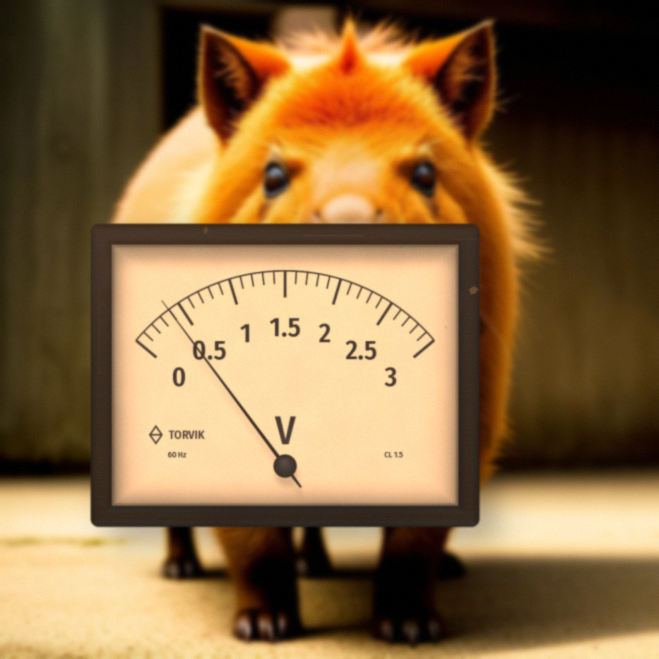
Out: value=0.4 unit=V
